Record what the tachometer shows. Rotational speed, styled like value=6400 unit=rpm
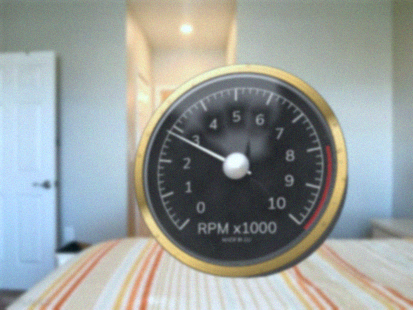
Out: value=2800 unit=rpm
